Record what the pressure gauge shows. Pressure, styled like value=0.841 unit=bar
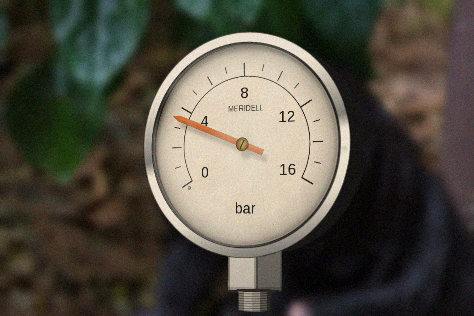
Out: value=3.5 unit=bar
